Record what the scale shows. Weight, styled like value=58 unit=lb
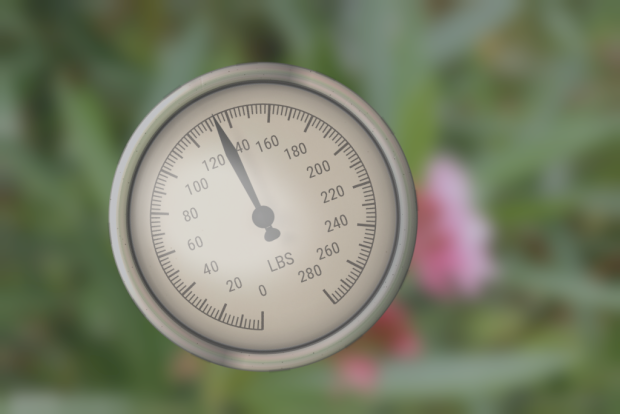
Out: value=134 unit=lb
